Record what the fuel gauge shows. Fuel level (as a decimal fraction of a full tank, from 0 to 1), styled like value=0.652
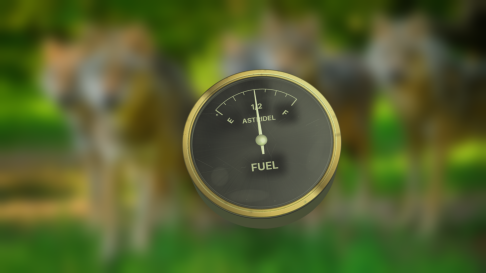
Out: value=0.5
